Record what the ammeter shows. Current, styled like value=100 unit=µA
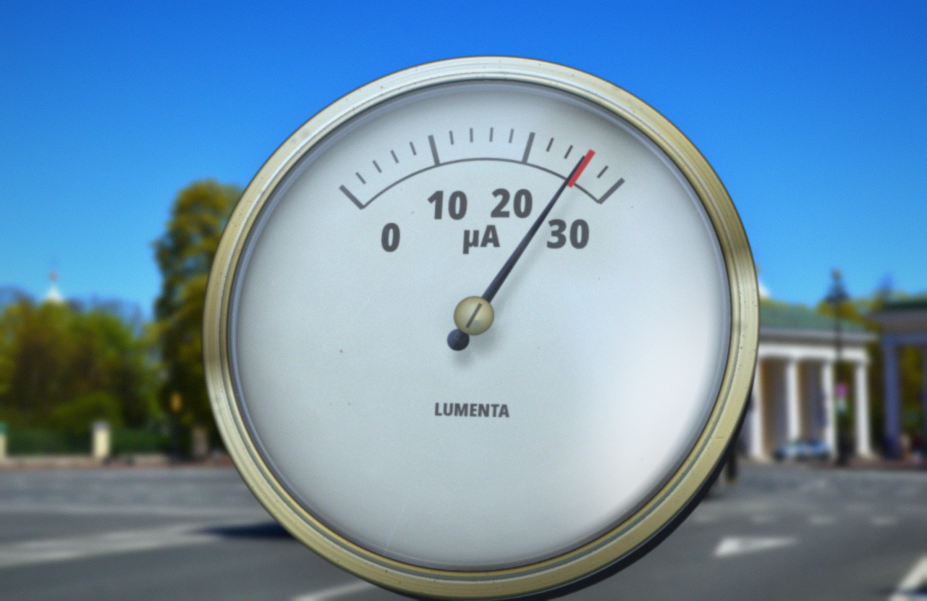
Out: value=26 unit=µA
